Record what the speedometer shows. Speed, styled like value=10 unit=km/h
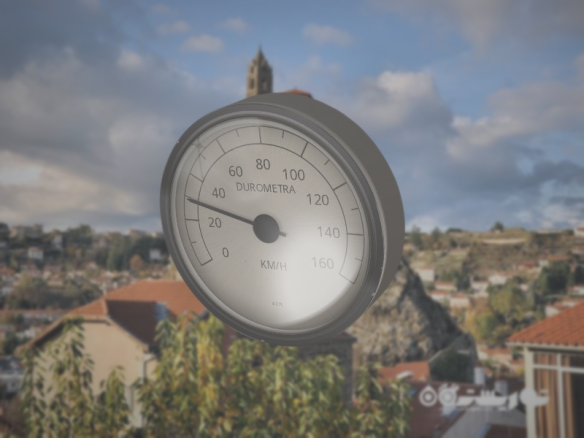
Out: value=30 unit=km/h
